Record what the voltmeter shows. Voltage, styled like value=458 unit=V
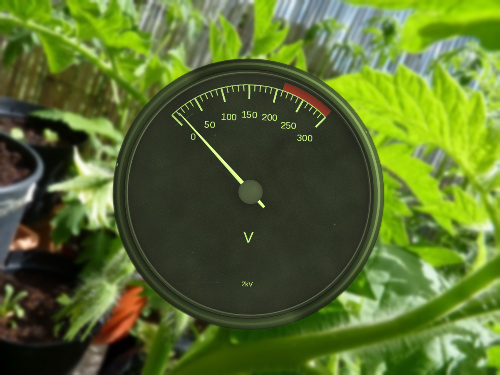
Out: value=10 unit=V
